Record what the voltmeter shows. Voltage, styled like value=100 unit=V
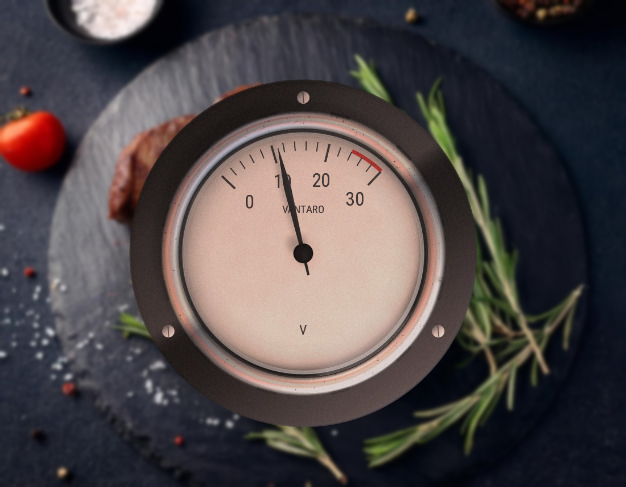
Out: value=11 unit=V
